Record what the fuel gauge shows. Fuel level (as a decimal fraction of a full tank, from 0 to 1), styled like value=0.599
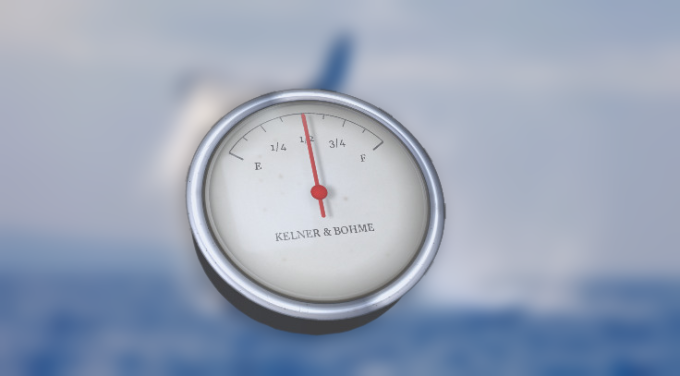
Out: value=0.5
